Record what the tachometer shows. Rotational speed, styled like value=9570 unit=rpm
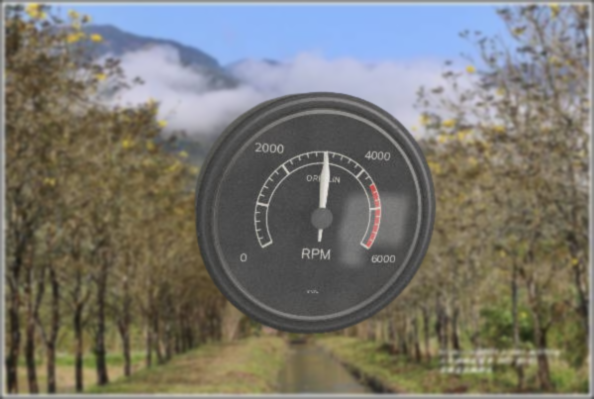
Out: value=3000 unit=rpm
